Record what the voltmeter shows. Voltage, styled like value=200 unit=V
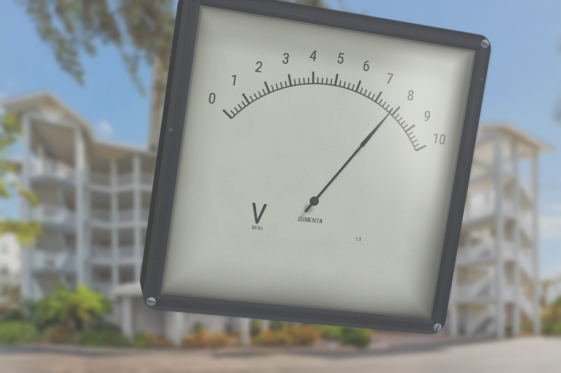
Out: value=7.8 unit=V
